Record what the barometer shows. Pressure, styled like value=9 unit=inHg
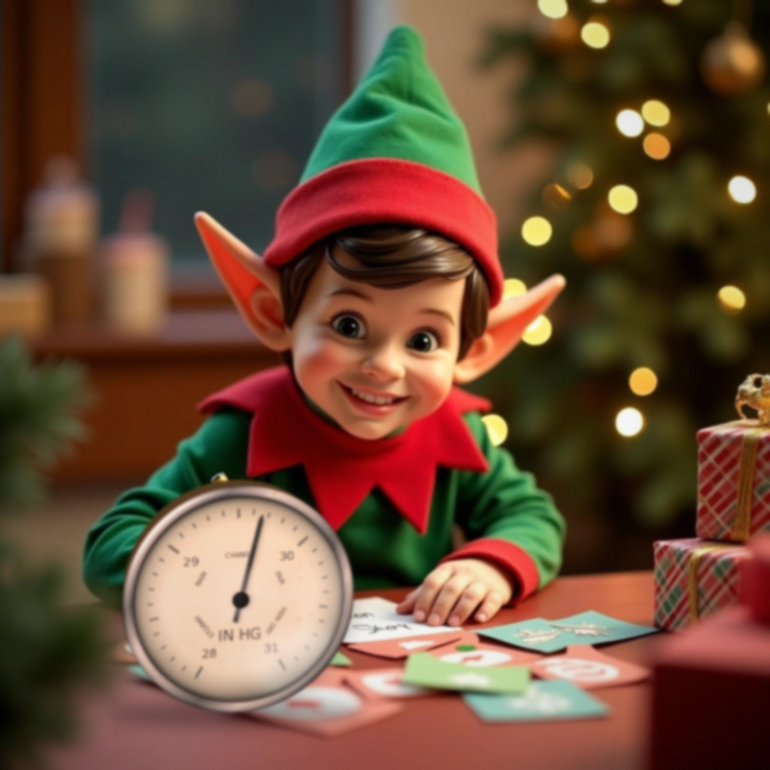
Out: value=29.65 unit=inHg
